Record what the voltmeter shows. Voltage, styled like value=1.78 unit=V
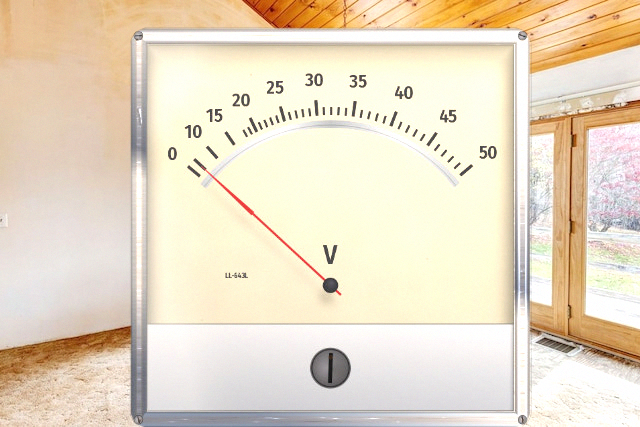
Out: value=5 unit=V
